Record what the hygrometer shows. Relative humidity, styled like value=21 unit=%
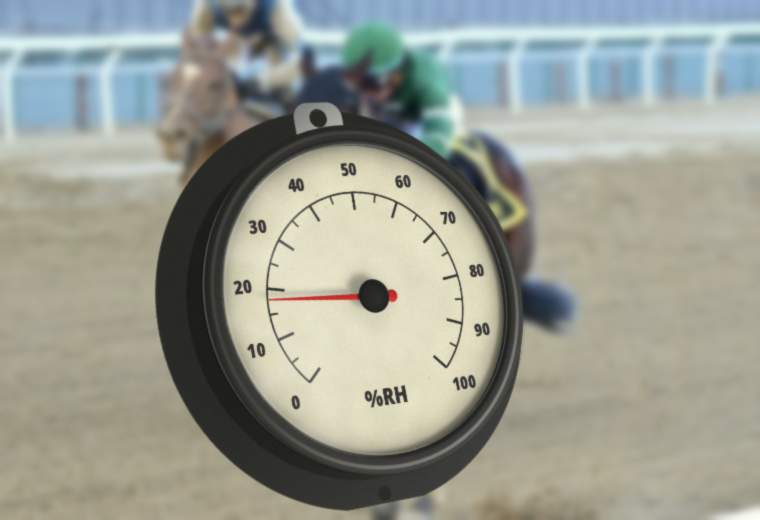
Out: value=17.5 unit=%
